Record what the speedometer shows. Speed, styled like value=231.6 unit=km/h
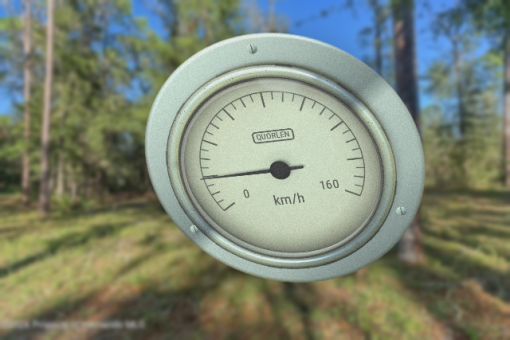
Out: value=20 unit=km/h
